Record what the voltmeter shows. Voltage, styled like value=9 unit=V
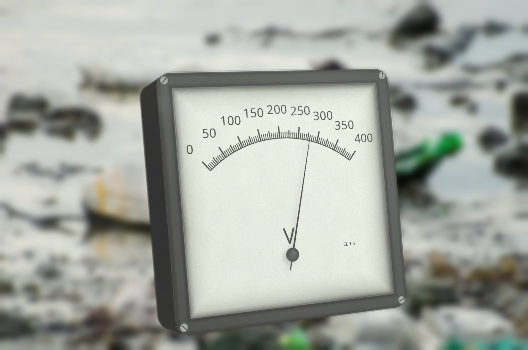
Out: value=275 unit=V
